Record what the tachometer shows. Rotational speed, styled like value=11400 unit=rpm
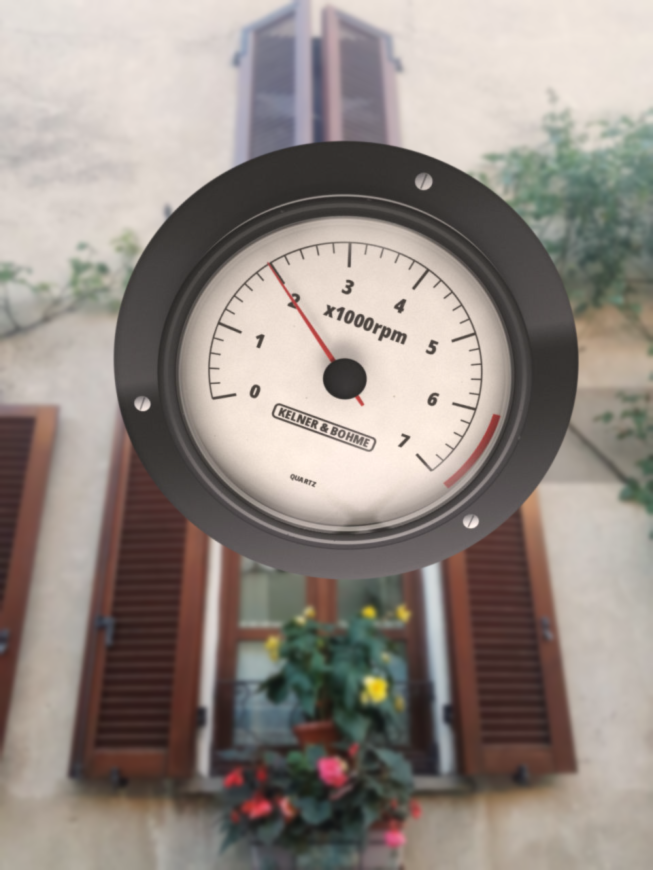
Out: value=2000 unit=rpm
